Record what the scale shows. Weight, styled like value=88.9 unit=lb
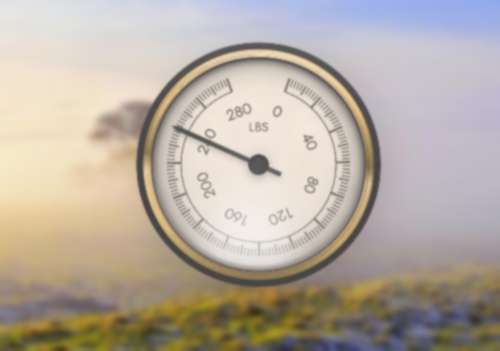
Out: value=240 unit=lb
